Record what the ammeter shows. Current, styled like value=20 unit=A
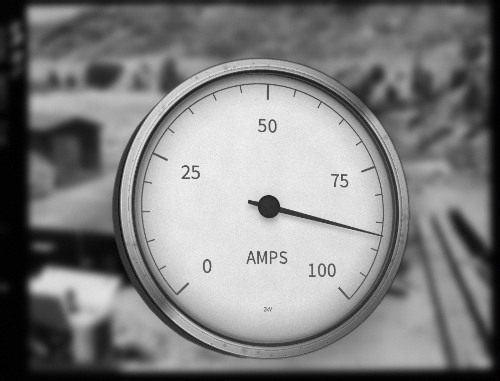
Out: value=87.5 unit=A
